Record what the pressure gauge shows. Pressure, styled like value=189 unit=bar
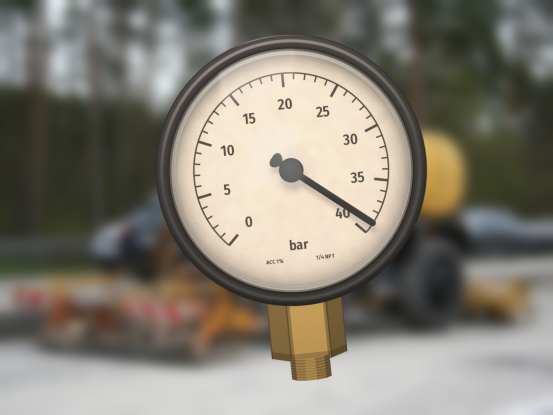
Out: value=39 unit=bar
